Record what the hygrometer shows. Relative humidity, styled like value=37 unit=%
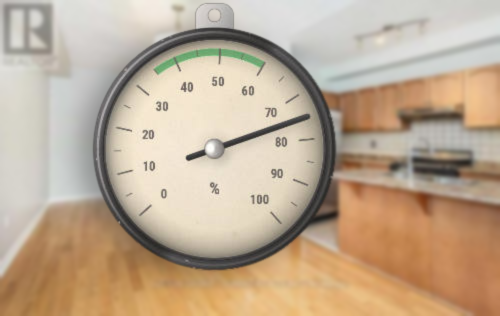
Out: value=75 unit=%
